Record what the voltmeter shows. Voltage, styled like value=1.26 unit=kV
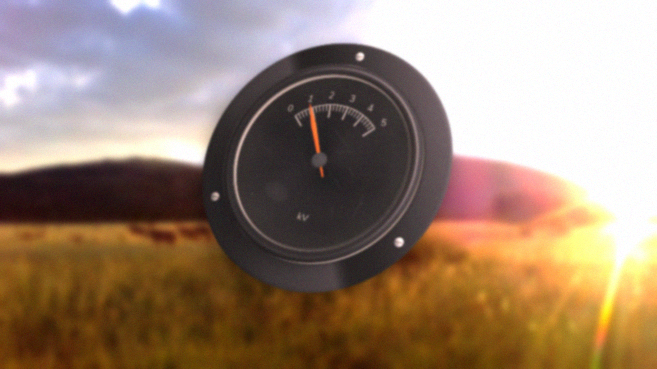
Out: value=1 unit=kV
